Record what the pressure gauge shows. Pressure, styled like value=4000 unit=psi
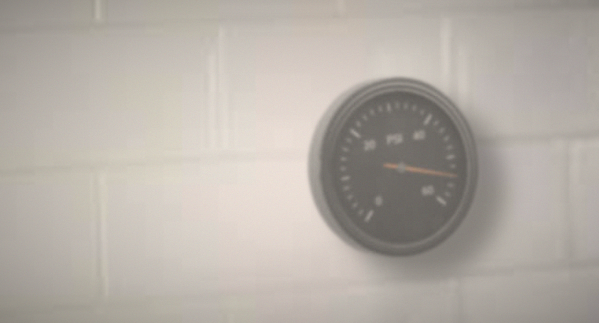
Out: value=54 unit=psi
